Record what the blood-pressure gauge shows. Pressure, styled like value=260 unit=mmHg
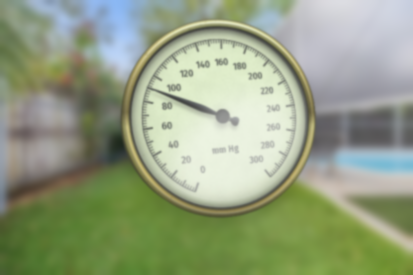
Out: value=90 unit=mmHg
